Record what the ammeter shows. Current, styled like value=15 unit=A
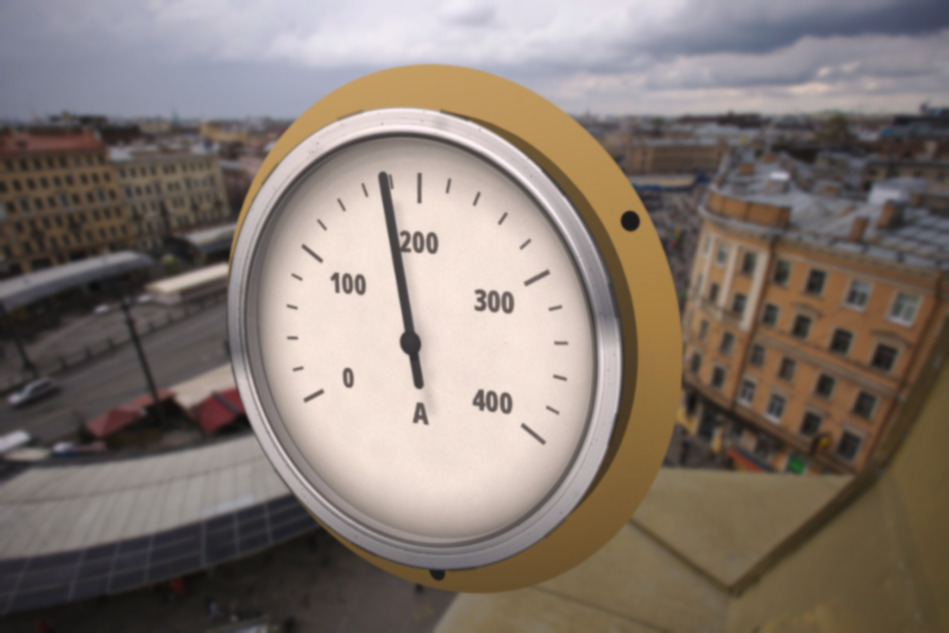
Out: value=180 unit=A
